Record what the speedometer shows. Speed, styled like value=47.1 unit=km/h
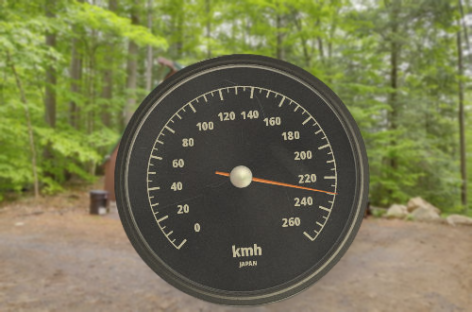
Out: value=230 unit=km/h
